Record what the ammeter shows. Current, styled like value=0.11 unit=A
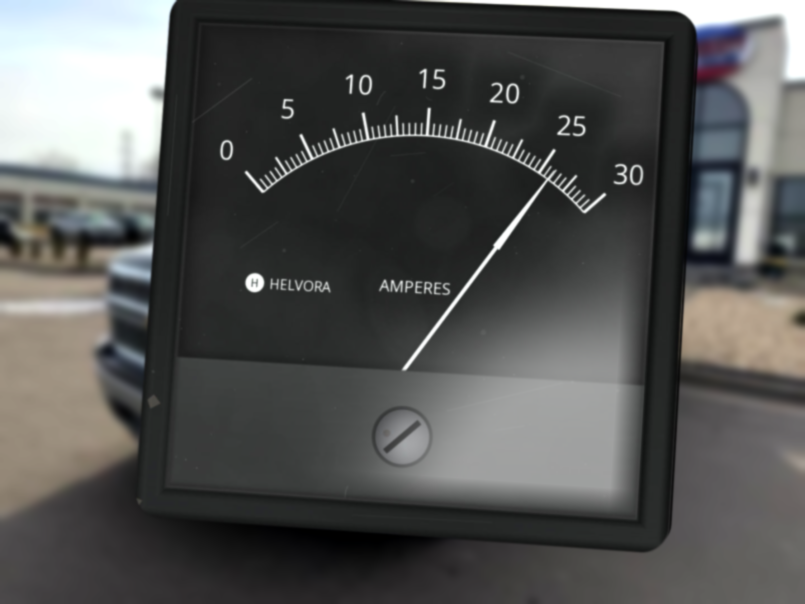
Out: value=26 unit=A
